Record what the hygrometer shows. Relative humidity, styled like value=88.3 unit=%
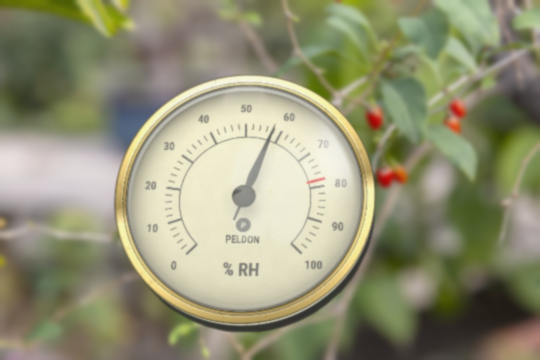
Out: value=58 unit=%
